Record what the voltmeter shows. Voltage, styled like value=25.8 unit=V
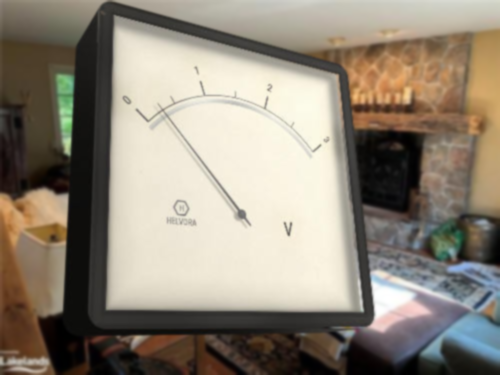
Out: value=0.25 unit=V
